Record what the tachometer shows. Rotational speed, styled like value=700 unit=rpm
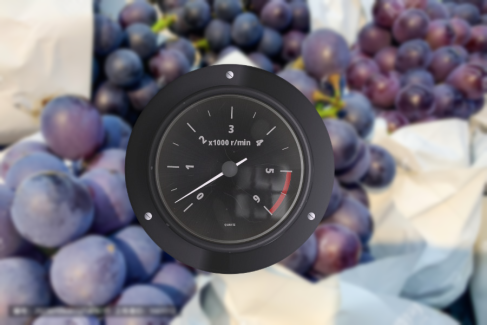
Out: value=250 unit=rpm
